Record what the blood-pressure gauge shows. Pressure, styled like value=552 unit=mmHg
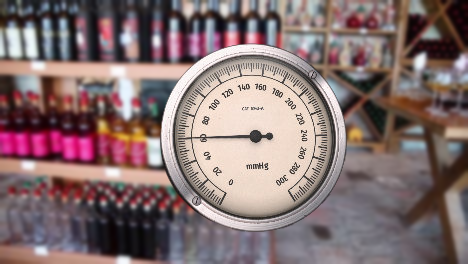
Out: value=60 unit=mmHg
